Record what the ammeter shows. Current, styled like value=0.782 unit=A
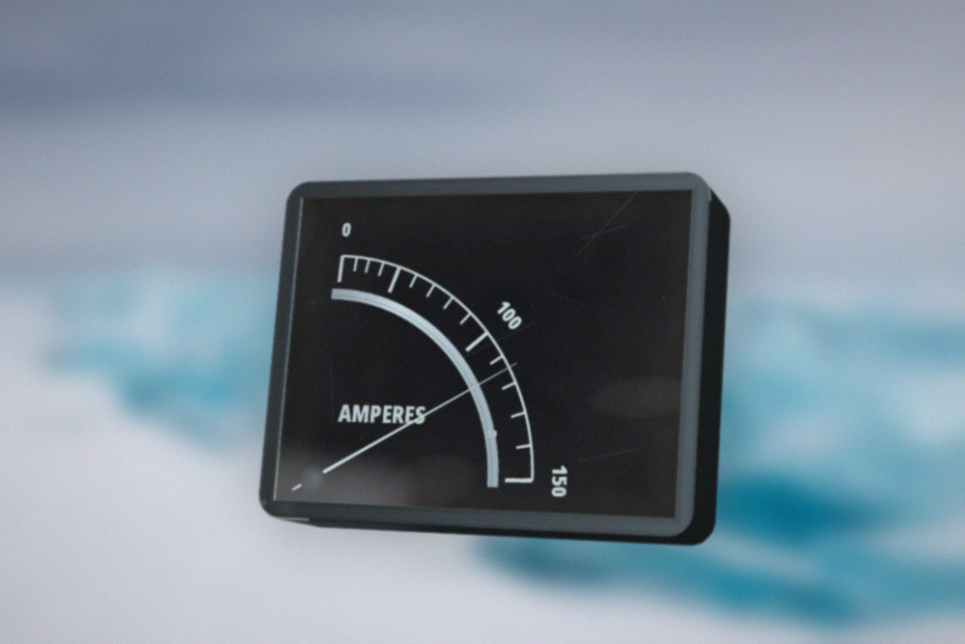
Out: value=115 unit=A
